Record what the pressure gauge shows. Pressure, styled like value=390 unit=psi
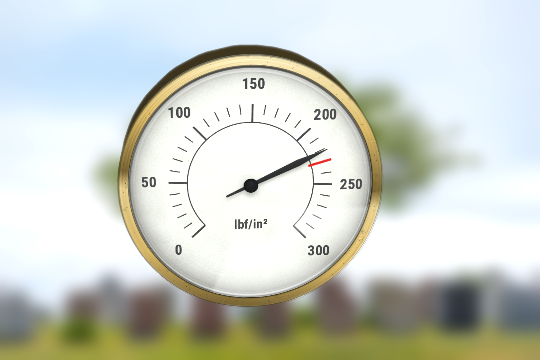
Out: value=220 unit=psi
